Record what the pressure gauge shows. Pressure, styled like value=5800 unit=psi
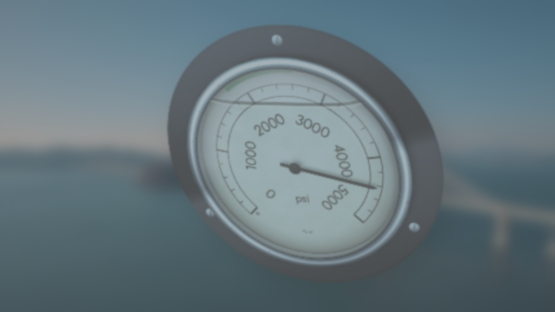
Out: value=4400 unit=psi
